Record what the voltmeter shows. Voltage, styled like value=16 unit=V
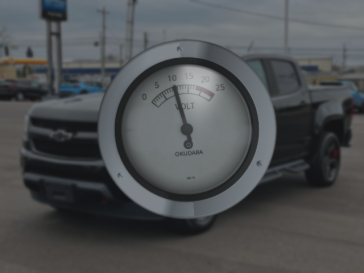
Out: value=10 unit=V
